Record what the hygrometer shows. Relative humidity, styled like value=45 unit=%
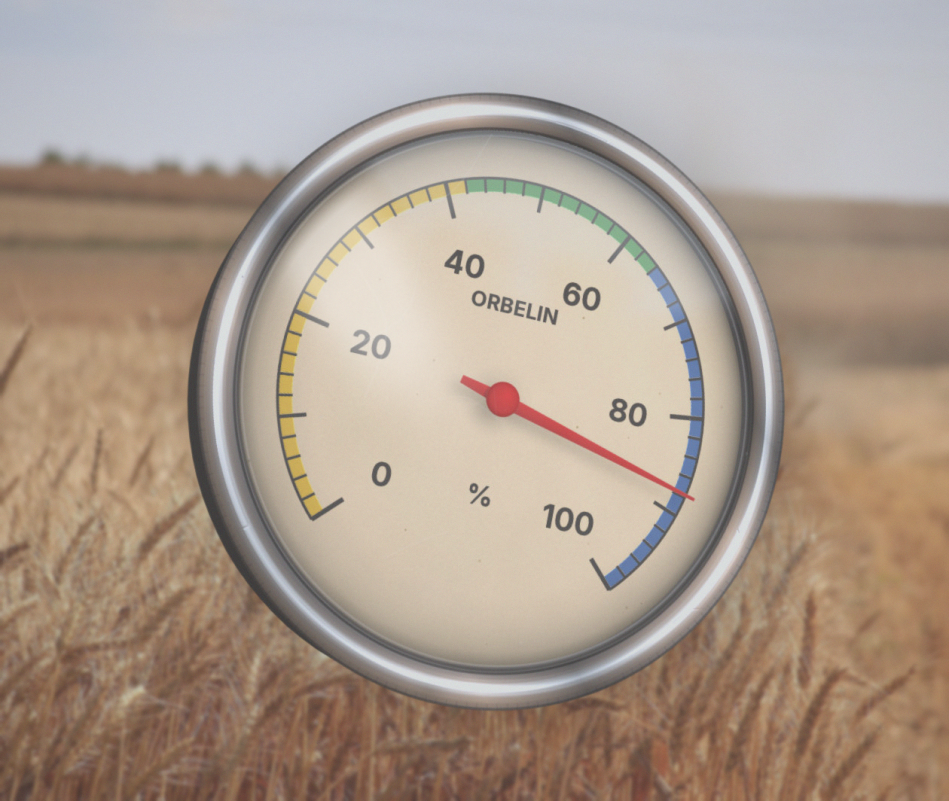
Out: value=88 unit=%
